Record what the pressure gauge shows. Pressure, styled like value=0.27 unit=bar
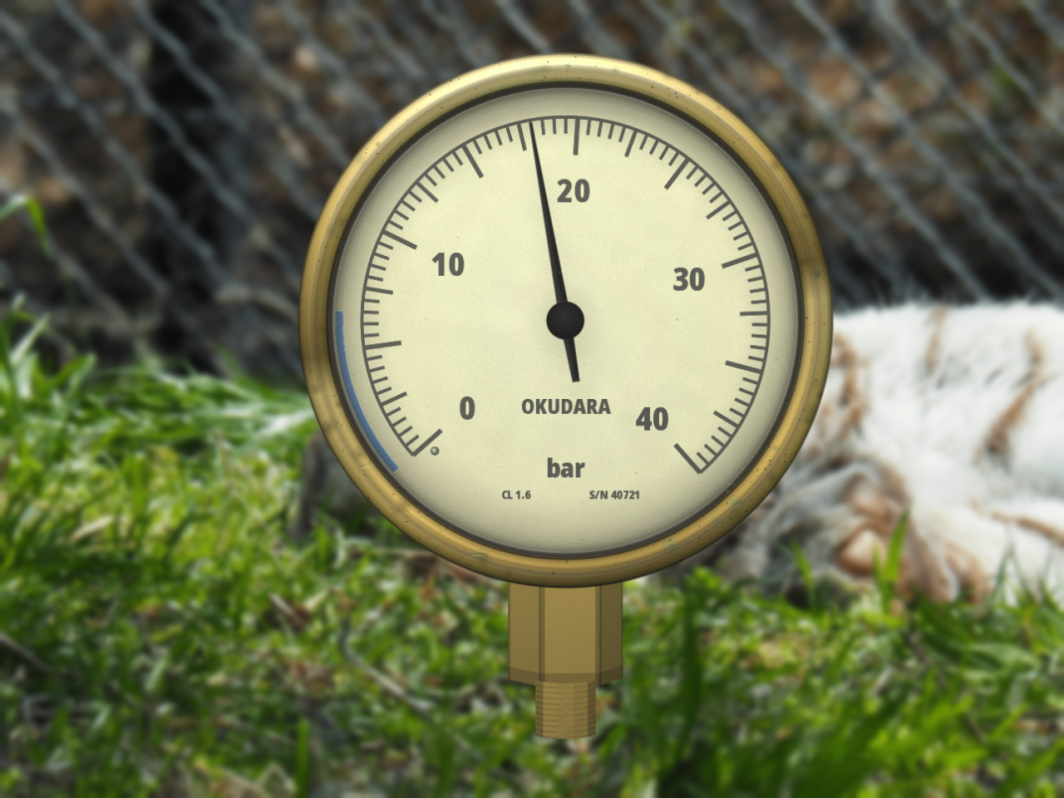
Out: value=18 unit=bar
